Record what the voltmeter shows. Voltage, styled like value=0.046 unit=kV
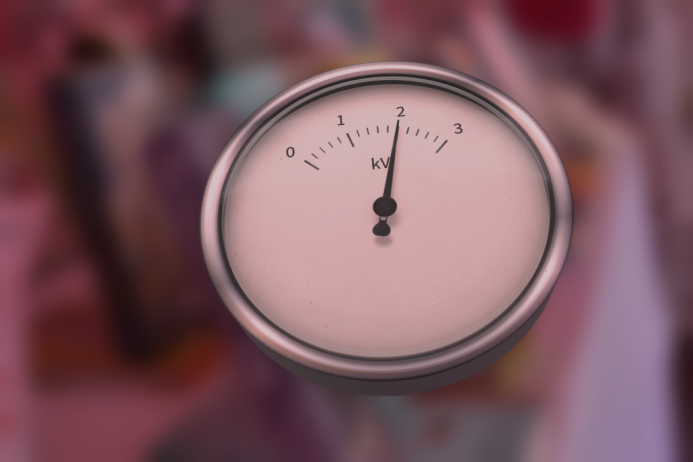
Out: value=2 unit=kV
